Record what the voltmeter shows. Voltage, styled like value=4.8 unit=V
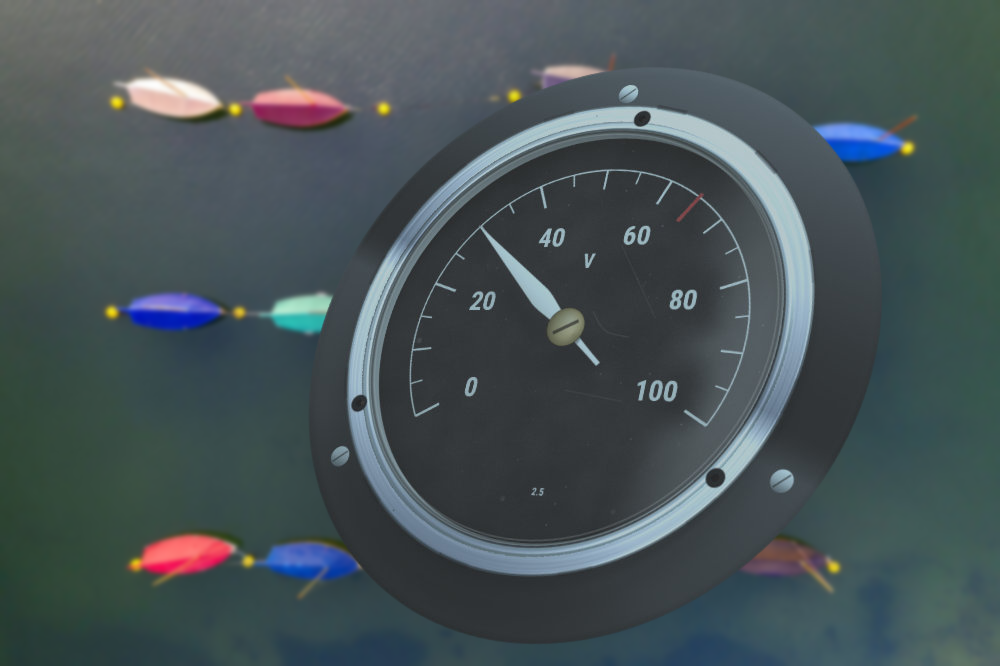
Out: value=30 unit=V
